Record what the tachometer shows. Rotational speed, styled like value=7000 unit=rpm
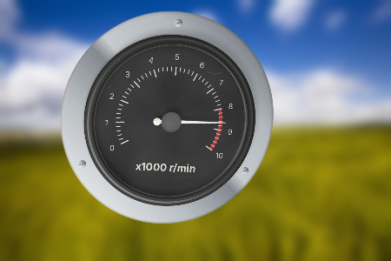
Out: value=8600 unit=rpm
